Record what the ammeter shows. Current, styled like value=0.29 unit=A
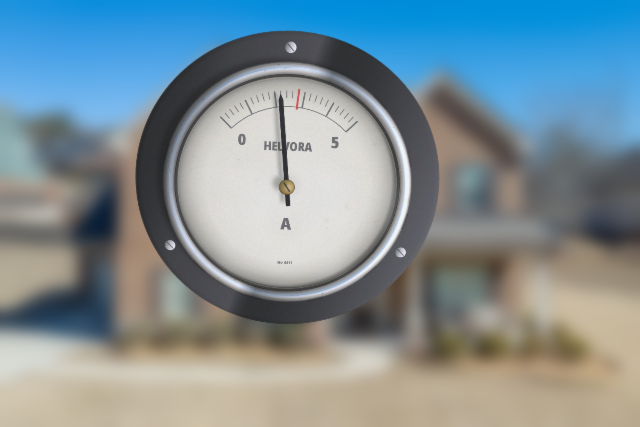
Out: value=2.2 unit=A
